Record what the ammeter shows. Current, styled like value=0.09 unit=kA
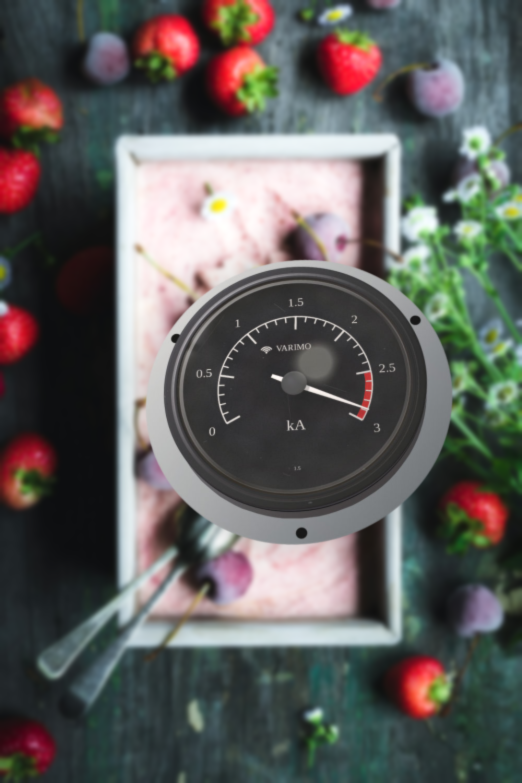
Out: value=2.9 unit=kA
